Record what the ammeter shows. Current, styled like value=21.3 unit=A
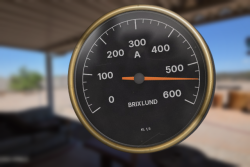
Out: value=540 unit=A
